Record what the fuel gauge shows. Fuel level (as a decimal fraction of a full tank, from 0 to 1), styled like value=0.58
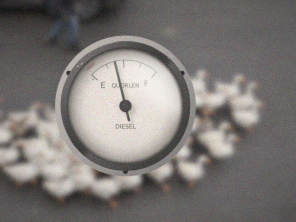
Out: value=0.375
